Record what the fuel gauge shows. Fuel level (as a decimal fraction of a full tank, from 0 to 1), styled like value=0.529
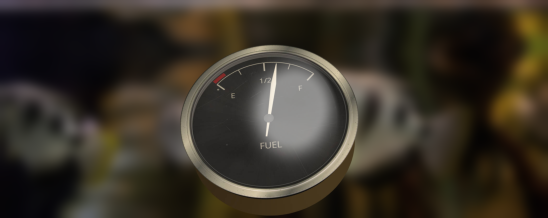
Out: value=0.625
